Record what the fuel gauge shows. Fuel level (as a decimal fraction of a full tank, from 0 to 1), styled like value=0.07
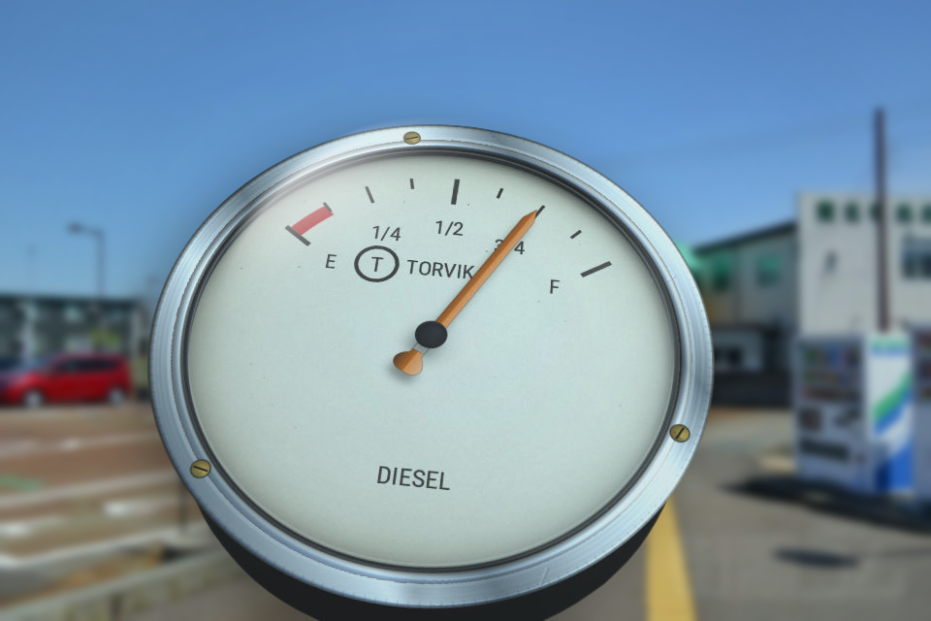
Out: value=0.75
